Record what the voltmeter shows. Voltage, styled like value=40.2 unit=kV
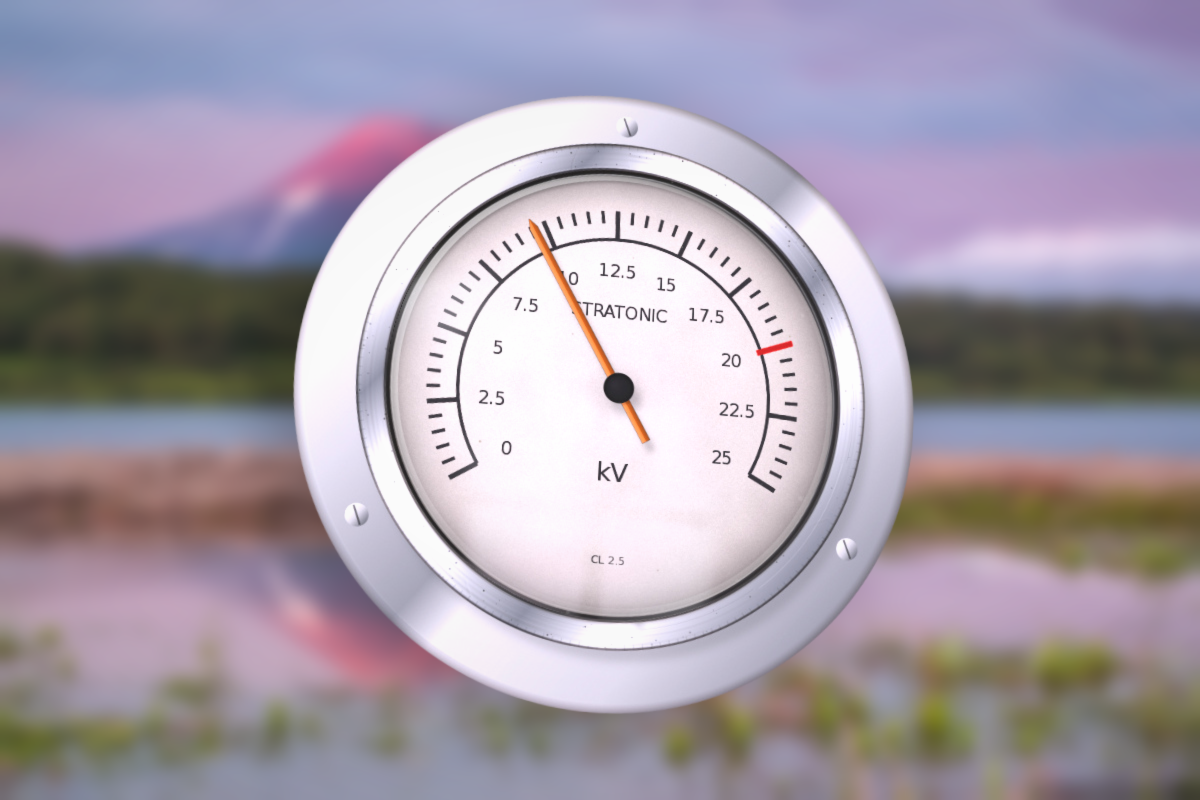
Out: value=9.5 unit=kV
